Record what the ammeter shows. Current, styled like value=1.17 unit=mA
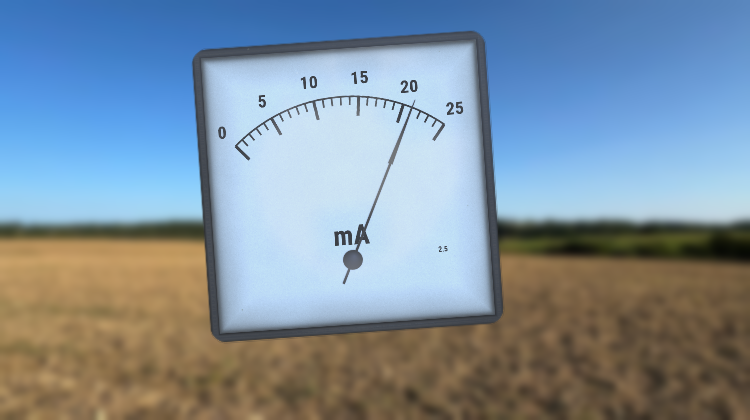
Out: value=21 unit=mA
